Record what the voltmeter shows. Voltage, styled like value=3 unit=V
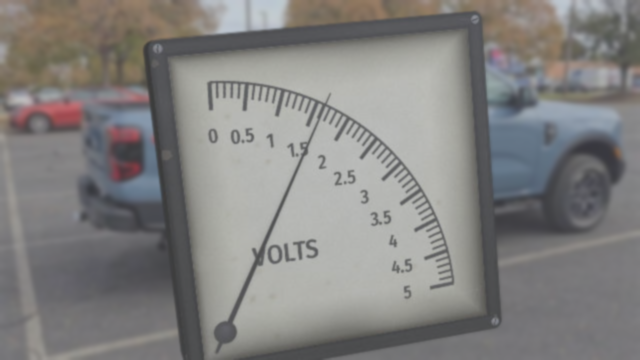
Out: value=1.6 unit=V
